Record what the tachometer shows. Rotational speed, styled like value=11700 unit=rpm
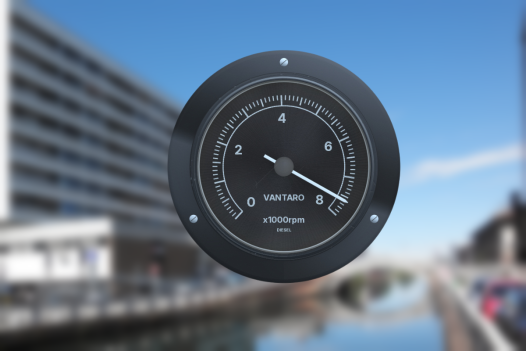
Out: value=7600 unit=rpm
